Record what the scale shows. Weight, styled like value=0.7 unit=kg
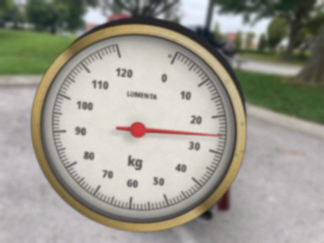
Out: value=25 unit=kg
